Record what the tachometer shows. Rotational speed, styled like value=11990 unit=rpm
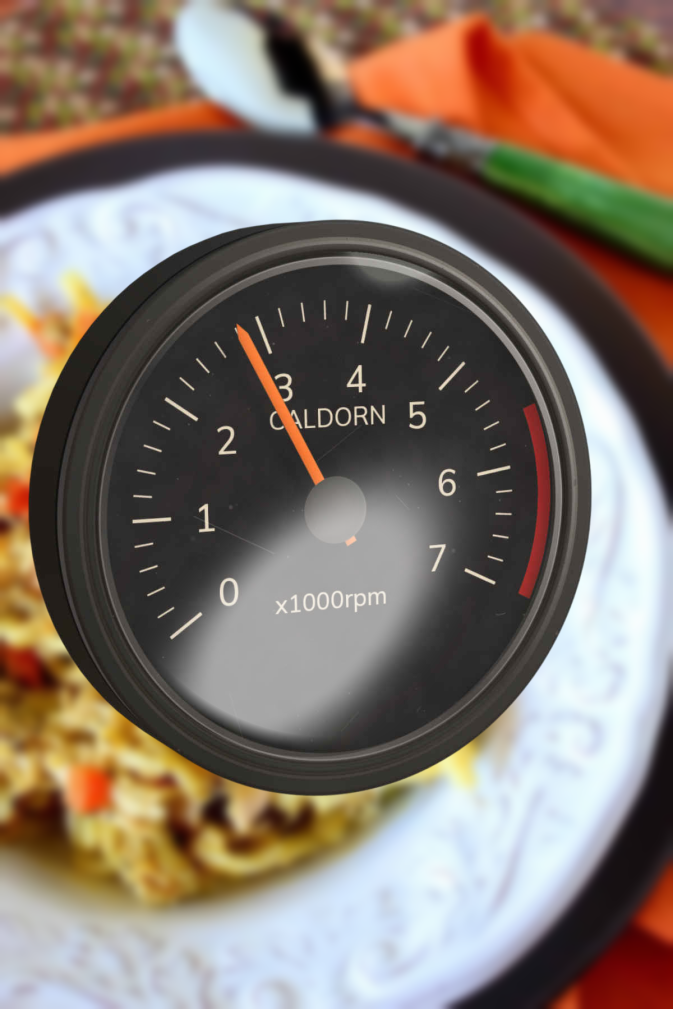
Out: value=2800 unit=rpm
